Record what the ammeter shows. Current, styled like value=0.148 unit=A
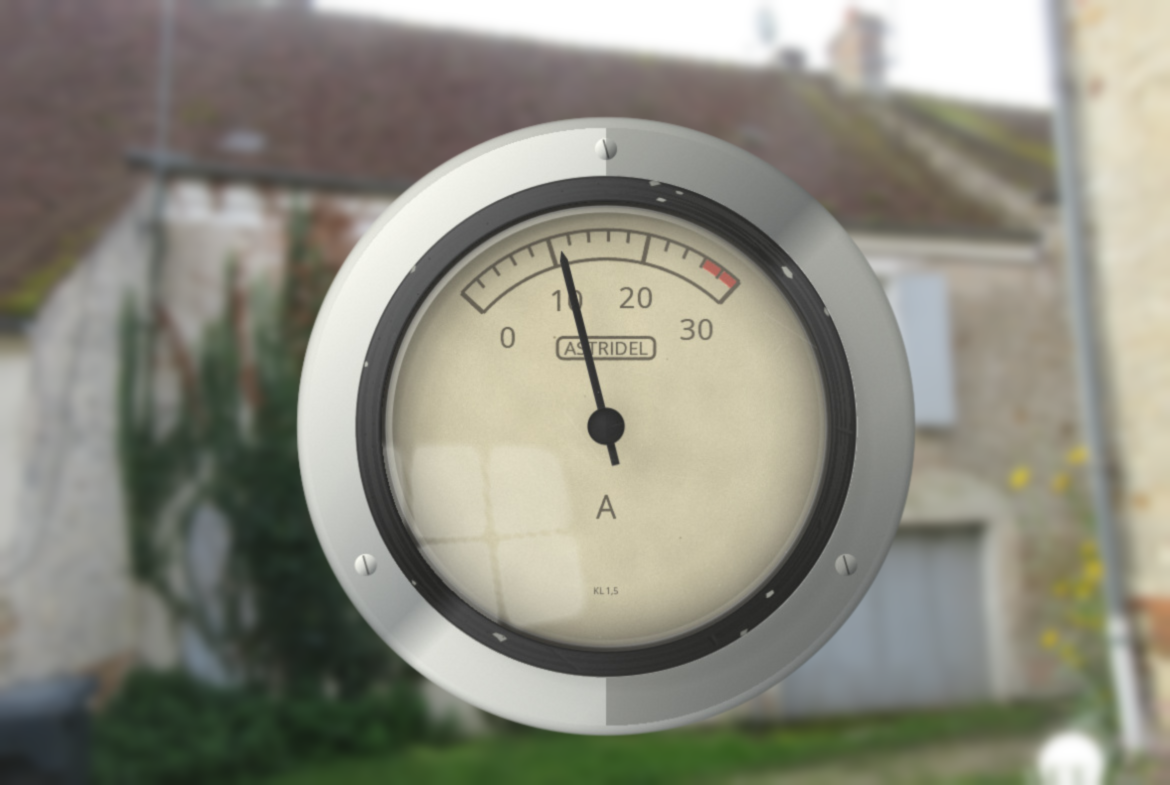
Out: value=11 unit=A
